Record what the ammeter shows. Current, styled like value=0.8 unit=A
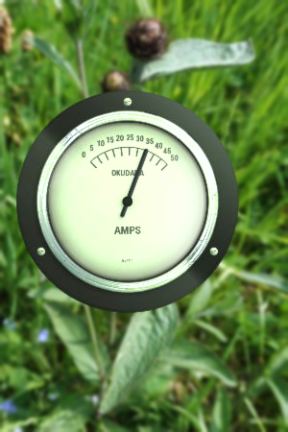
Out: value=35 unit=A
